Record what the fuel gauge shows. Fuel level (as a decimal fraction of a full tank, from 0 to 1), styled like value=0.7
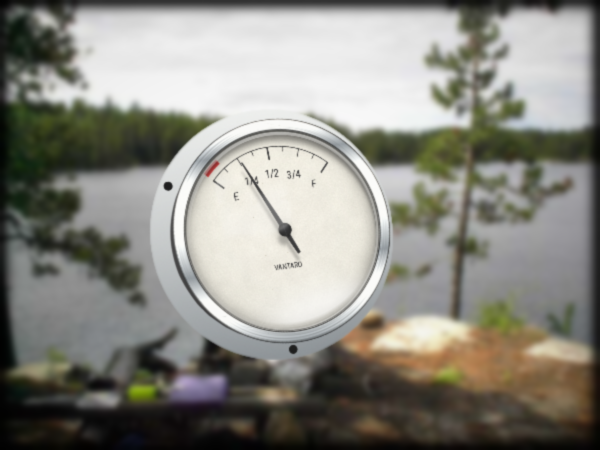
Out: value=0.25
